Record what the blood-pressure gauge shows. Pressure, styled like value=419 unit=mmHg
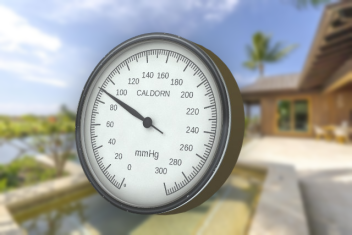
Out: value=90 unit=mmHg
